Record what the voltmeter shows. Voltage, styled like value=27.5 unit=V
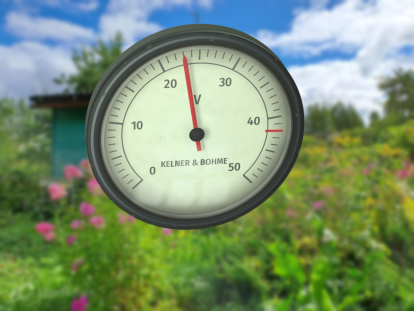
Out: value=23 unit=V
